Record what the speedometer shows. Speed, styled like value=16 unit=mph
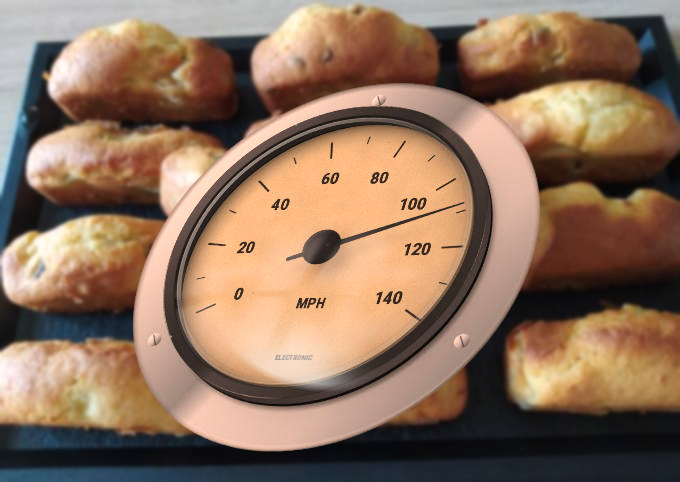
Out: value=110 unit=mph
